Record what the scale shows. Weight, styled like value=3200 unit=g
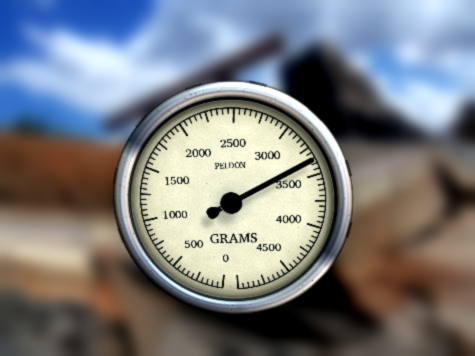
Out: value=3350 unit=g
